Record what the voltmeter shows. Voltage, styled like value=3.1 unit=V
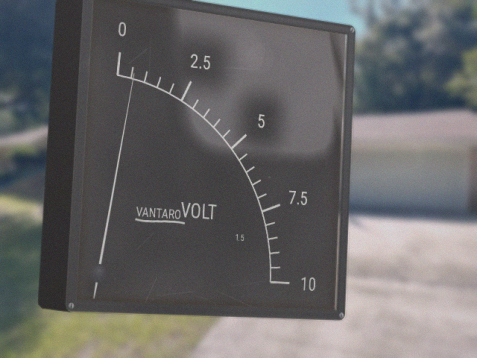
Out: value=0.5 unit=V
